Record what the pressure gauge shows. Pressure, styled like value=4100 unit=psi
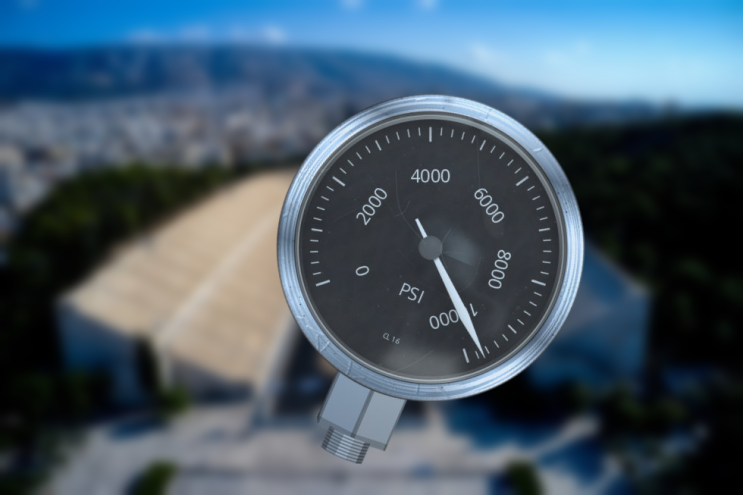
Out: value=9700 unit=psi
